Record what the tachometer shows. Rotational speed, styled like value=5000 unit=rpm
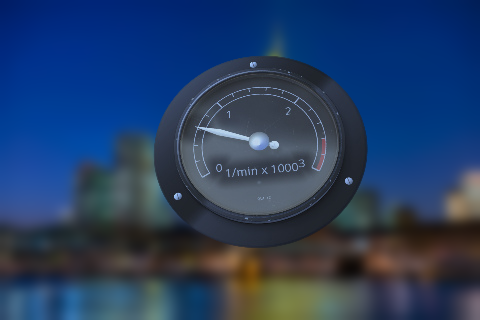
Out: value=600 unit=rpm
